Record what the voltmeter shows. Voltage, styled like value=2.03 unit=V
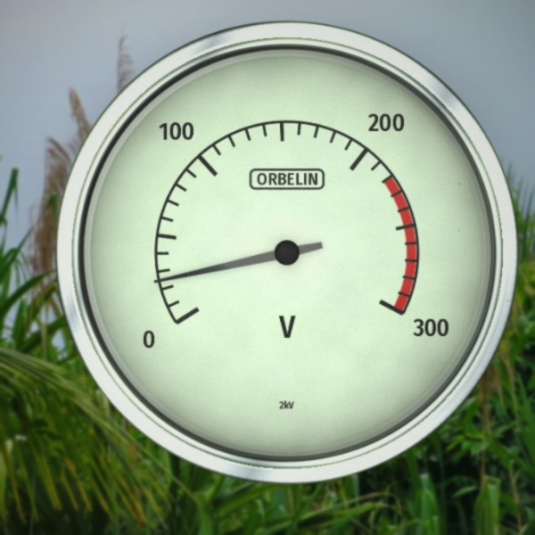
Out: value=25 unit=V
